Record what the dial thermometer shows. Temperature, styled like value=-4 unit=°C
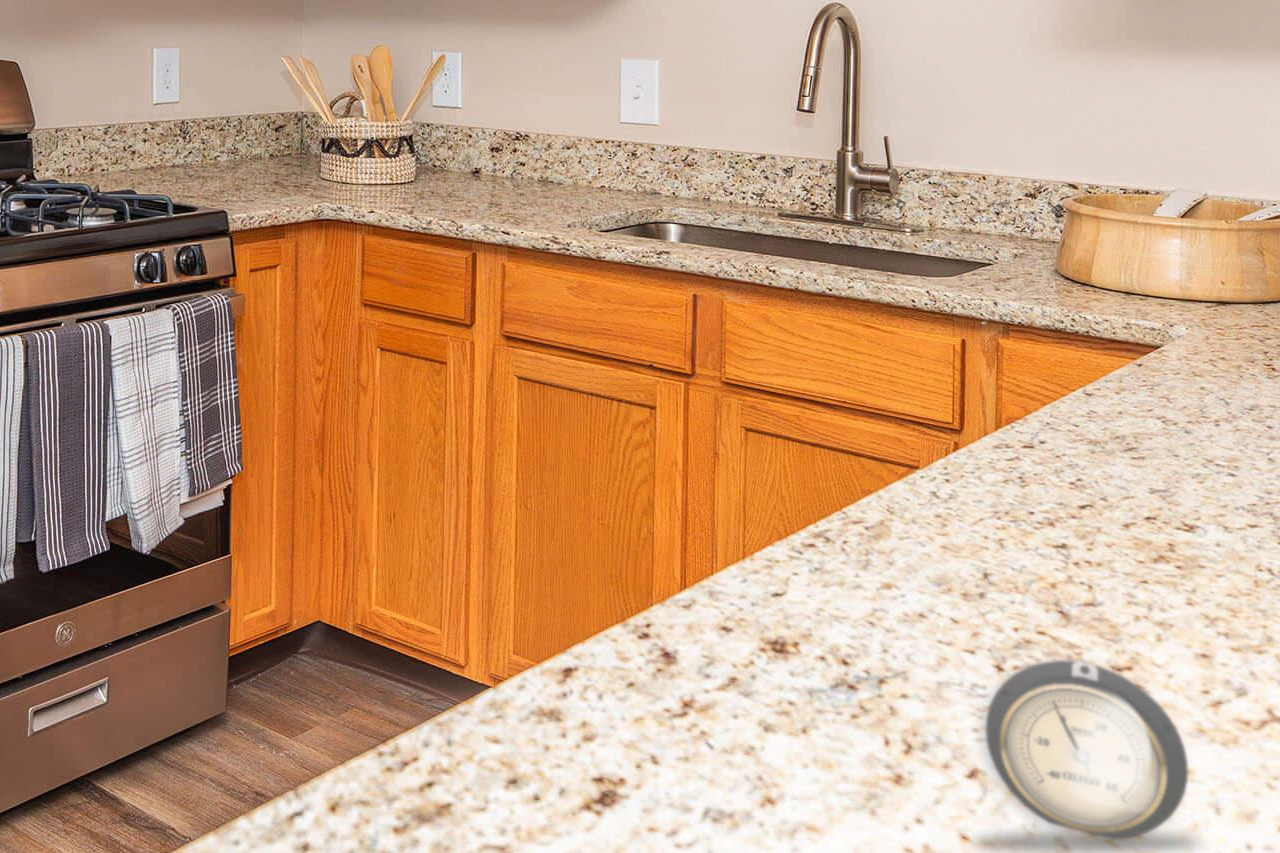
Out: value=0 unit=°C
